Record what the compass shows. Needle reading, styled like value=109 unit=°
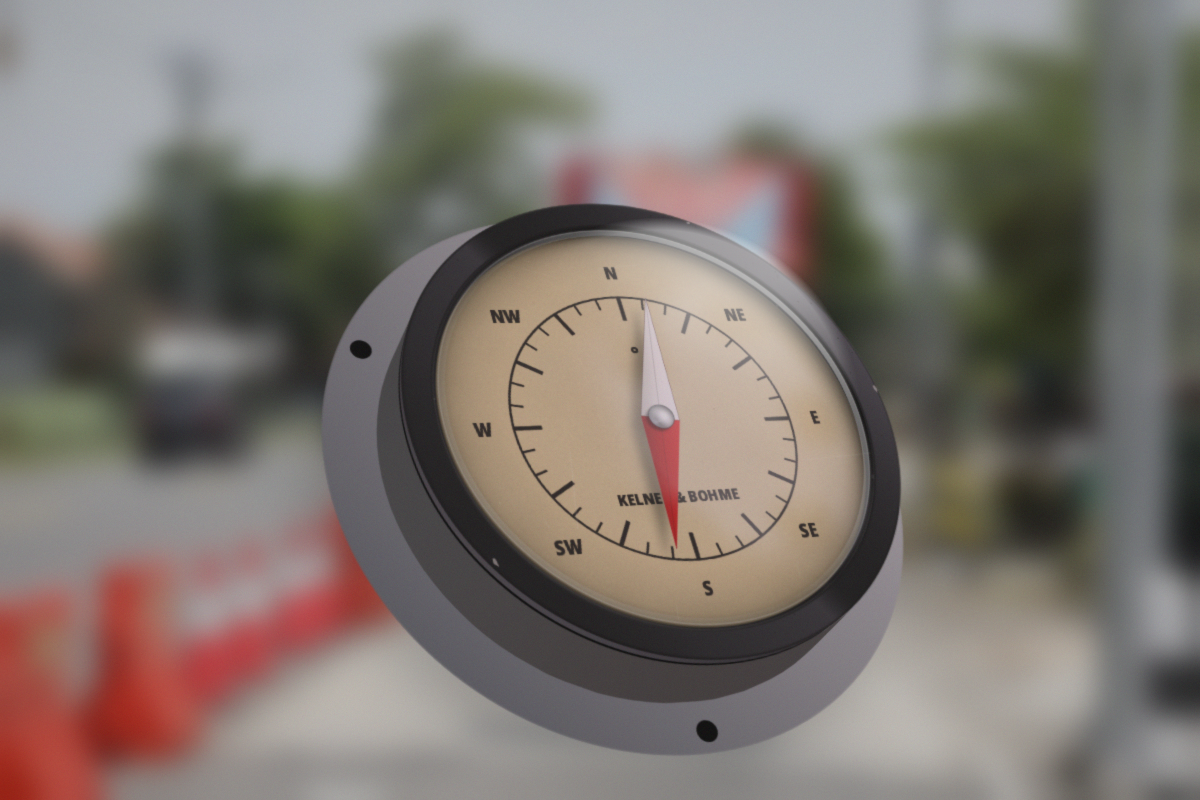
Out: value=190 unit=°
